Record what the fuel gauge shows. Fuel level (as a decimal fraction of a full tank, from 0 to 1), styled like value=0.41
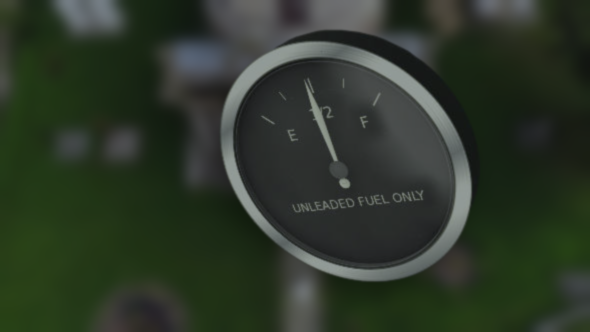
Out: value=0.5
